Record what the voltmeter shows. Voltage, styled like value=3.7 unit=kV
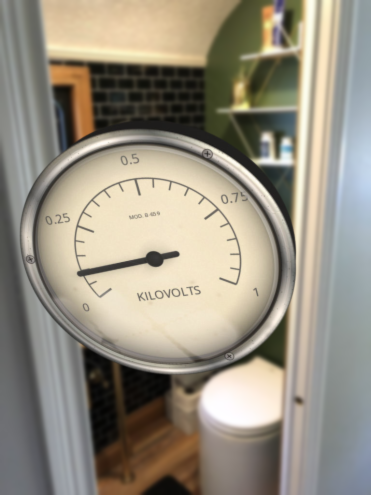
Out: value=0.1 unit=kV
